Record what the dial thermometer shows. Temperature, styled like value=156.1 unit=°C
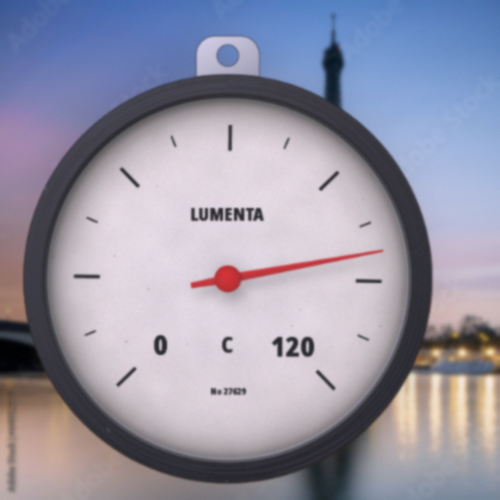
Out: value=95 unit=°C
